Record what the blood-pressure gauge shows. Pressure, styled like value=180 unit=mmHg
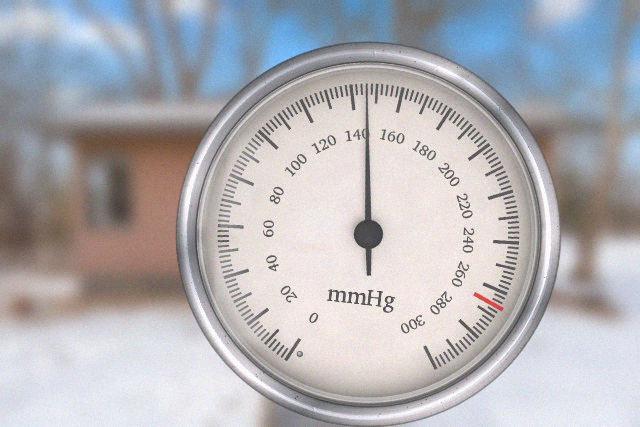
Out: value=146 unit=mmHg
